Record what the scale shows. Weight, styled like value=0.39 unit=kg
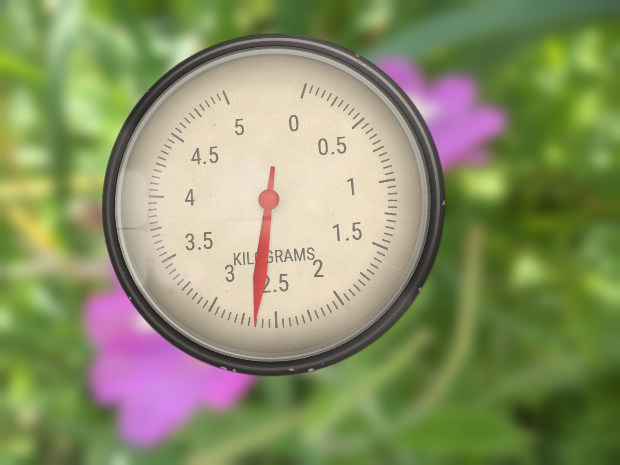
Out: value=2.65 unit=kg
